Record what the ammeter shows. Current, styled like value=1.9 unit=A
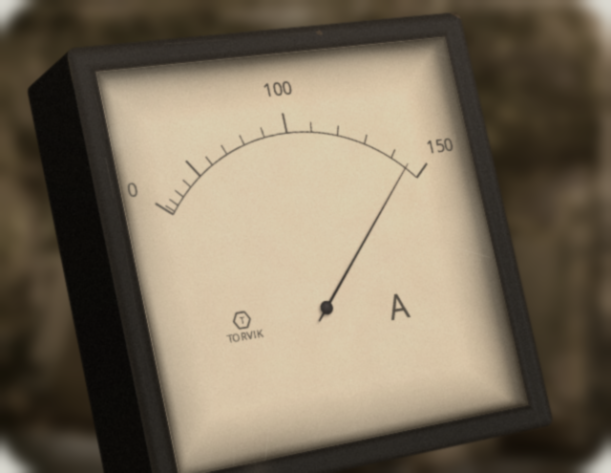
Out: value=145 unit=A
